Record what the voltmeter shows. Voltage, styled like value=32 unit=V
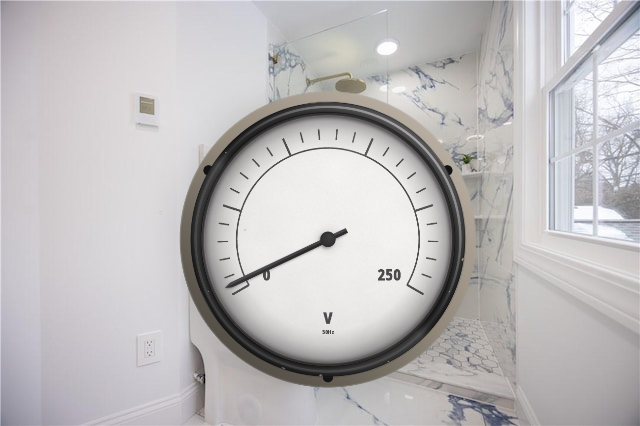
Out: value=5 unit=V
